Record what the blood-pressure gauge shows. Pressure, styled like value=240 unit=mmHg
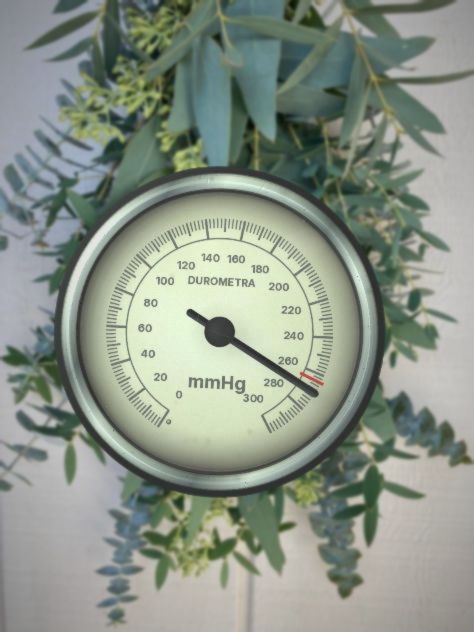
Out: value=270 unit=mmHg
